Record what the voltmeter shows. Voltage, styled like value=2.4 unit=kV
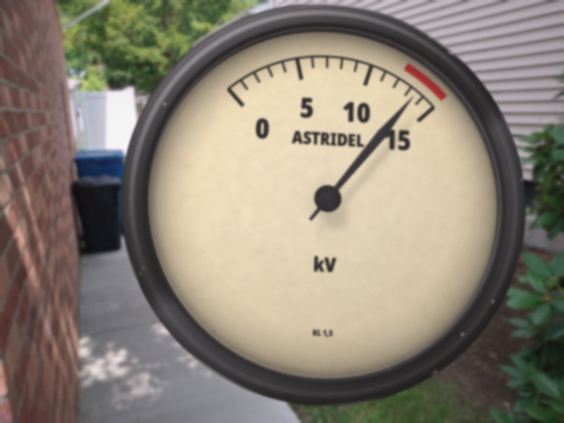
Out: value=13.5 unit=kV
